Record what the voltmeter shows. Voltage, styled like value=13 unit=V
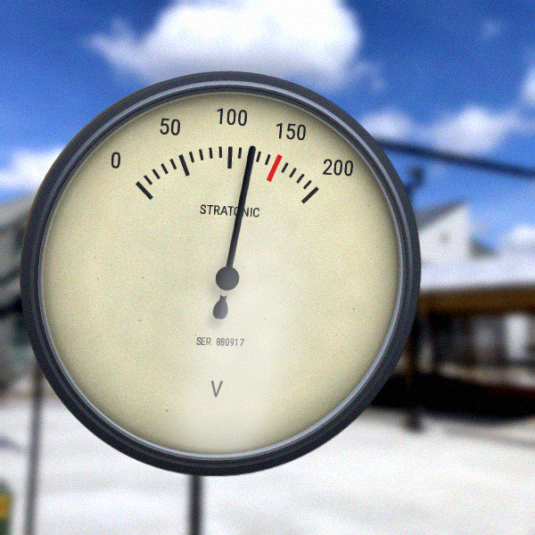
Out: value=120 unit=V
